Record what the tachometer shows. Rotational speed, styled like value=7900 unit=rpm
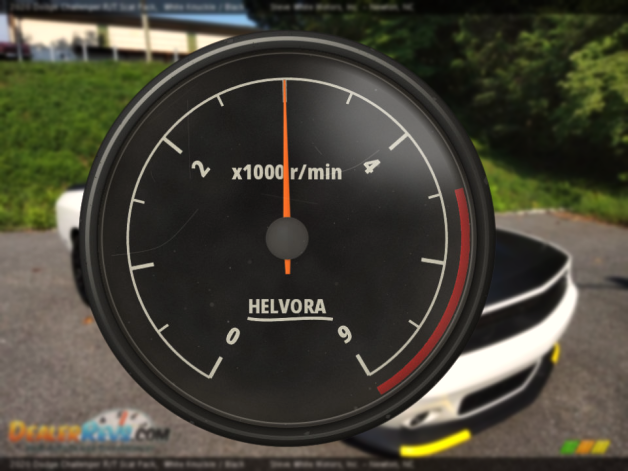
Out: value=3000 unit=rpm
